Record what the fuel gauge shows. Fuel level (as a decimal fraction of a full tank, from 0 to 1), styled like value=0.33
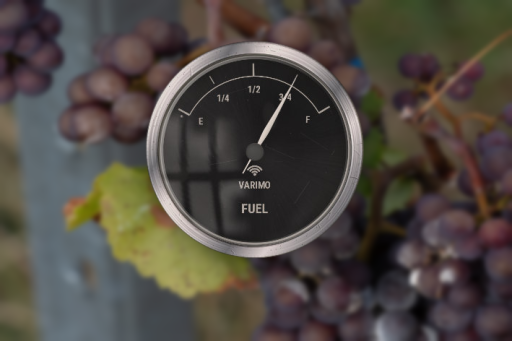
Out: value=0.75
